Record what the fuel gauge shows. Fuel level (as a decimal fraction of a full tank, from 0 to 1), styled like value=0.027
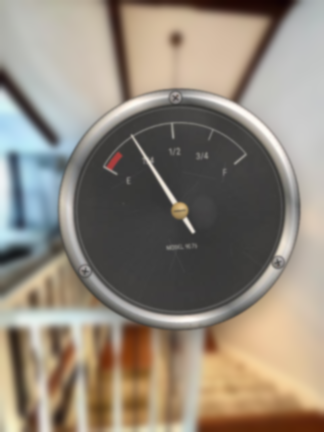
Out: value=0.25
